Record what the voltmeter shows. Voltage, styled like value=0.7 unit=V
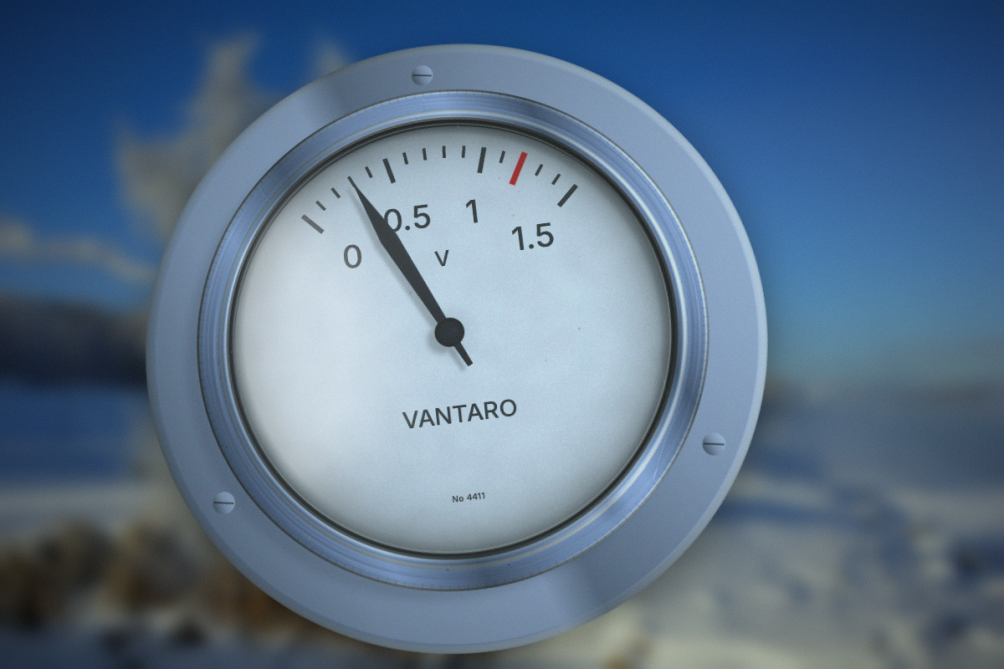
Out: value=0.3 unit=V
